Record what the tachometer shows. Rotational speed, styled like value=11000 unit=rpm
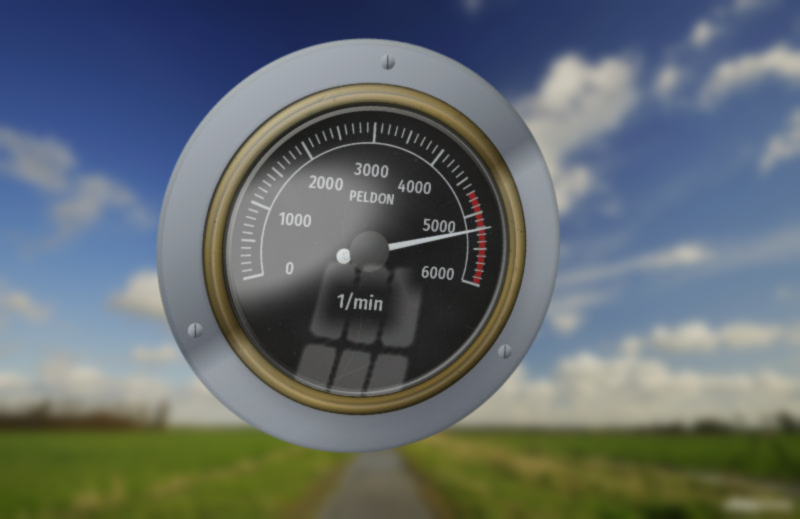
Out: value=5200 unit=rpm
